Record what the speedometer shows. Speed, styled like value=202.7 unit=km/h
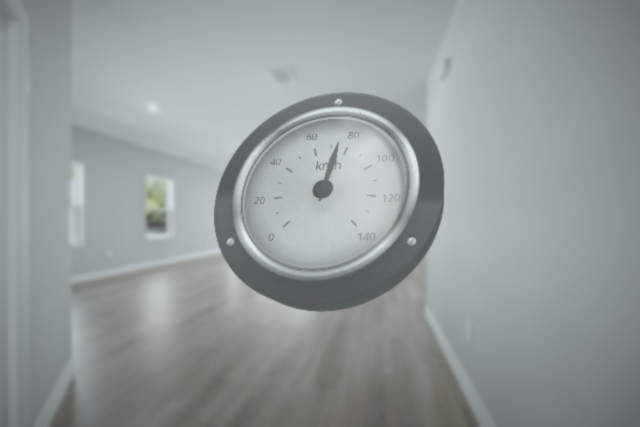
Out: value=75 unit=km/h
